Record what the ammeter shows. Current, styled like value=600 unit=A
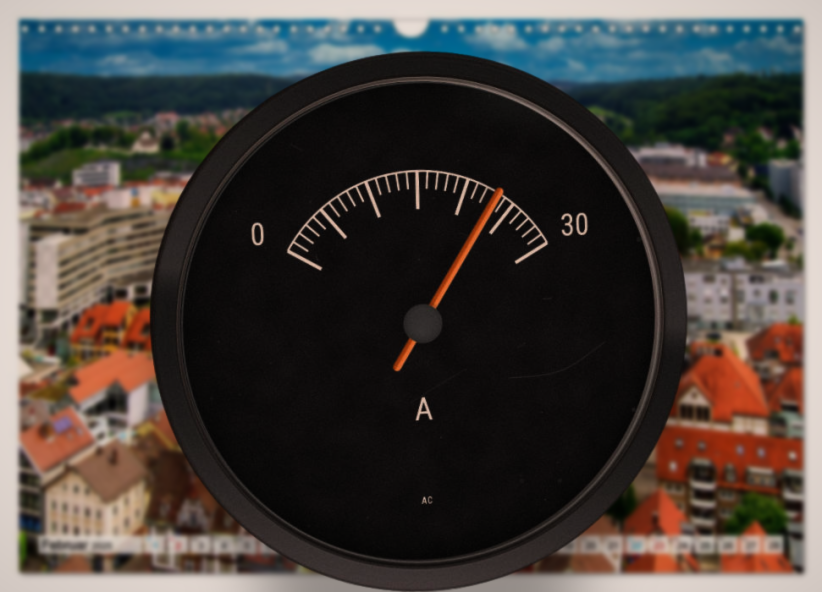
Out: value=23 unit=A
